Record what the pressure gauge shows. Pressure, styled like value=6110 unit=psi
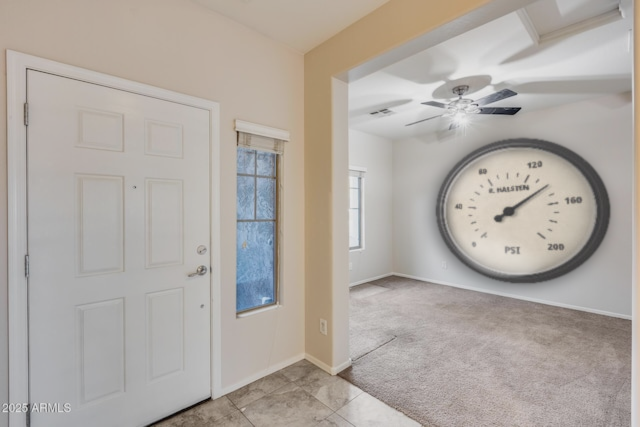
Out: value=140 unit=psi
